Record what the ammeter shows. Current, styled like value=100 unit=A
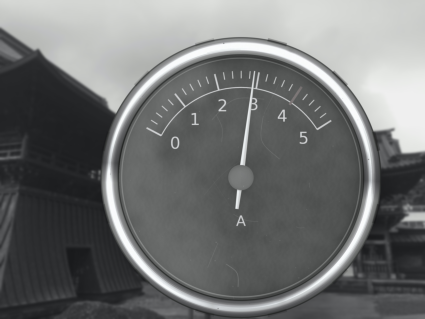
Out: value=2.9 unit=A
